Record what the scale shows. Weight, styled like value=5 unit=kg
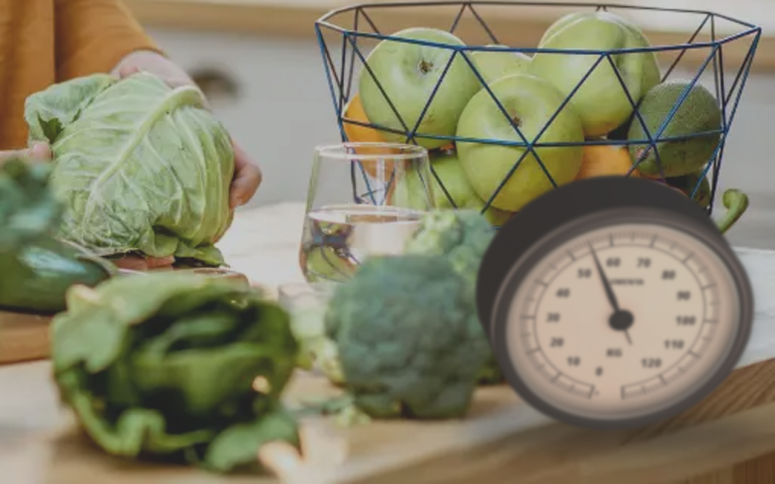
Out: value=55 unit=kg
